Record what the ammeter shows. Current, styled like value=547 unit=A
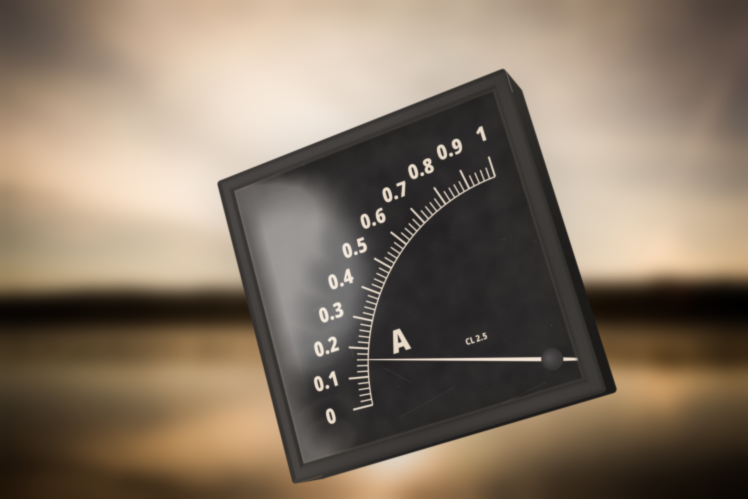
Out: value=0.16 unit=A
